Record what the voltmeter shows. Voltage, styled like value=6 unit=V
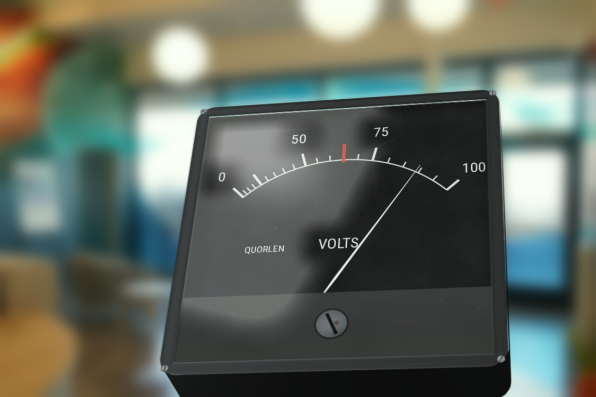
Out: value=90 unit=V
